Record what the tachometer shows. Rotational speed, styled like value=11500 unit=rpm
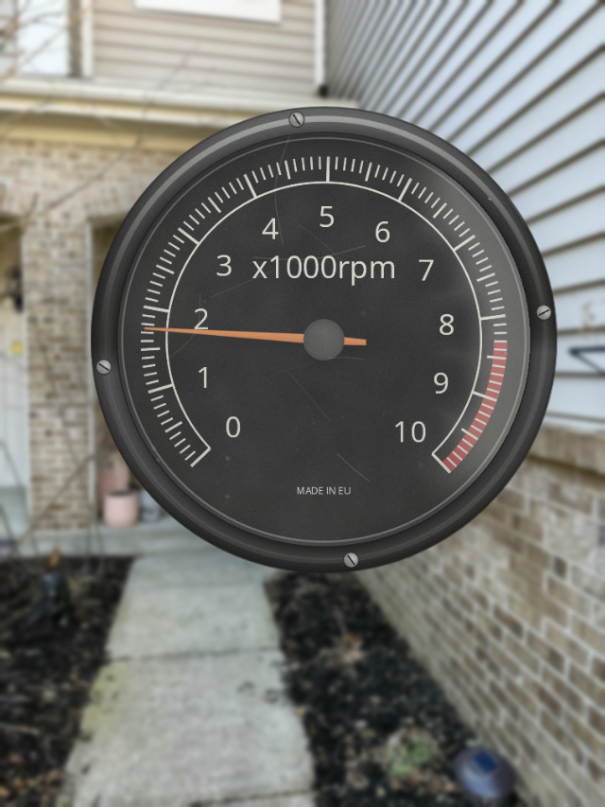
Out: value=1750 unit=rpm
